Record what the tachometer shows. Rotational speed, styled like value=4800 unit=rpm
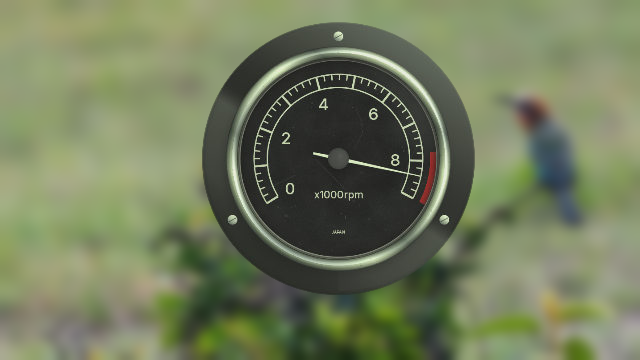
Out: value=8400 unit=rpm
